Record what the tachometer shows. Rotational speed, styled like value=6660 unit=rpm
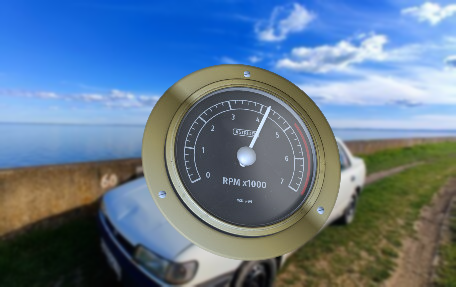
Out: value=4200 unit=rpm
